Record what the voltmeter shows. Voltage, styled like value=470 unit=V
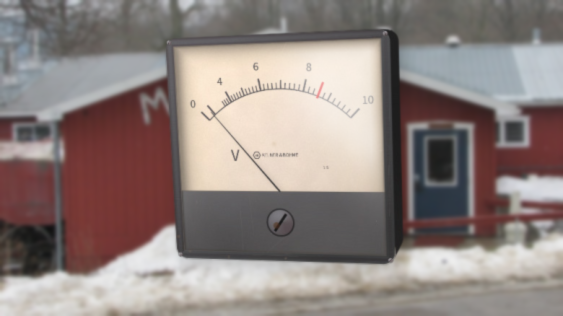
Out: value=2 unit=V
